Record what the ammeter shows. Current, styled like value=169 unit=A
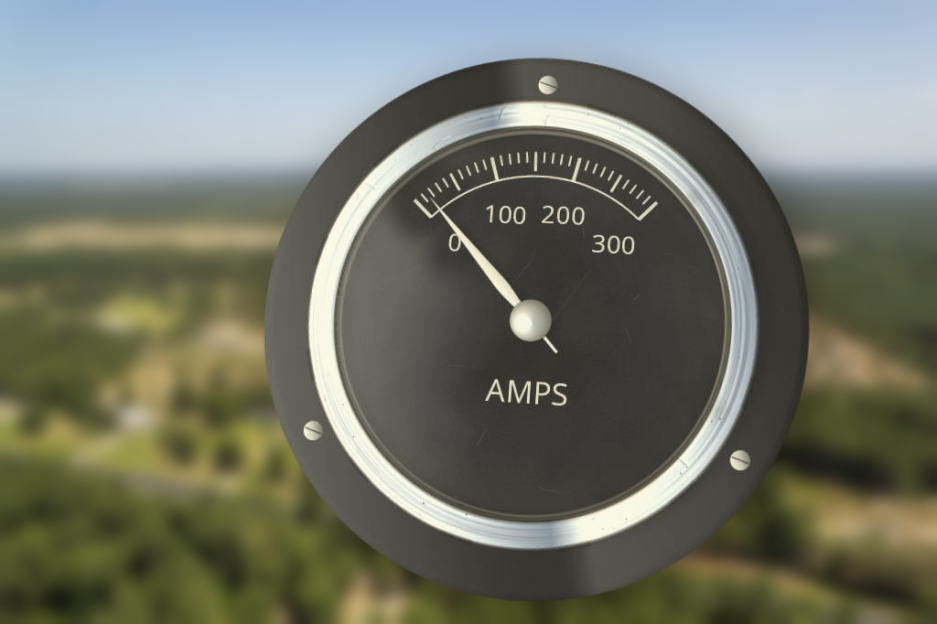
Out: value=15 unit=A
